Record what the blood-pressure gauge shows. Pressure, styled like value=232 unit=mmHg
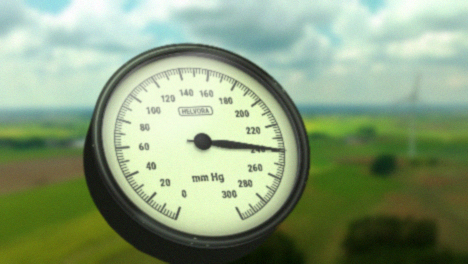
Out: value=240 unit=mmHg
